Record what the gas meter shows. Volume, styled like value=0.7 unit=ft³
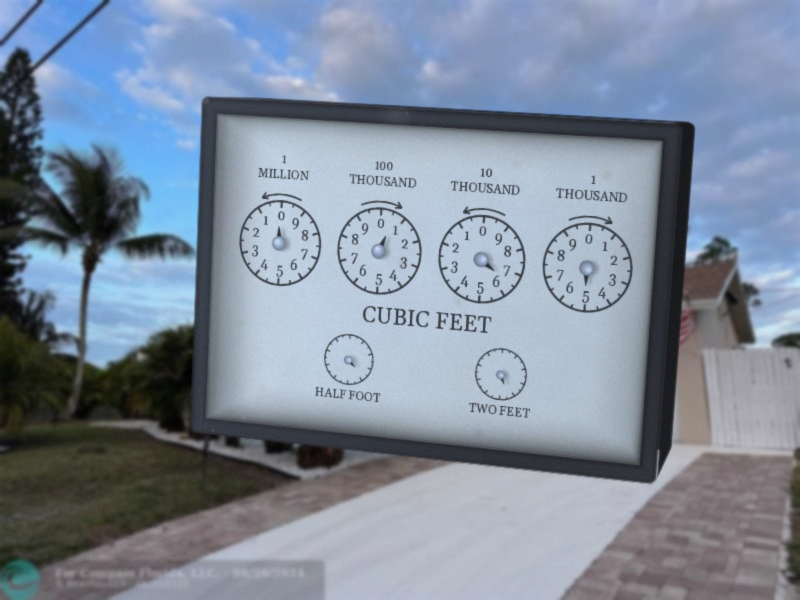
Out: value=6500 unit=ft³
